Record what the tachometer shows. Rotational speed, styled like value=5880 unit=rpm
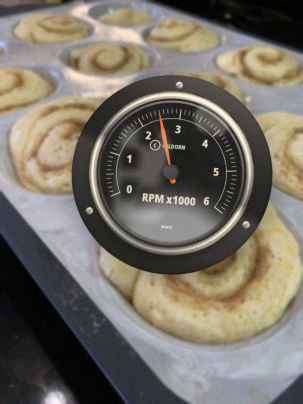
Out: value=2500 unit=rpm
